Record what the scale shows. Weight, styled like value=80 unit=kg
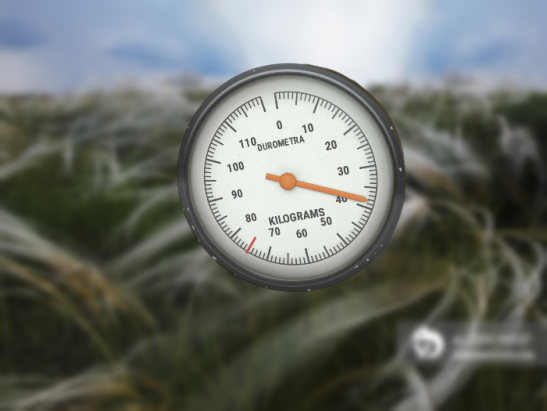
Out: value=38 unit=kg
